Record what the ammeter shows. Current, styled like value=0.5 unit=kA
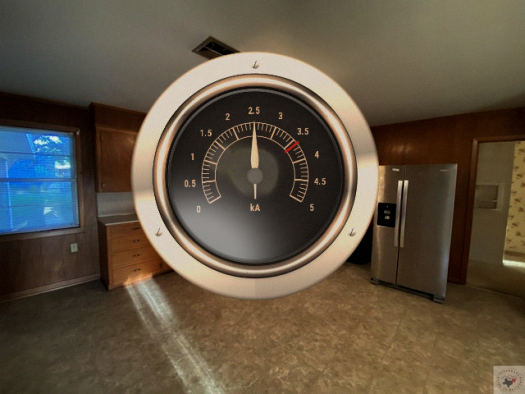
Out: value=2.5 unit=kA
